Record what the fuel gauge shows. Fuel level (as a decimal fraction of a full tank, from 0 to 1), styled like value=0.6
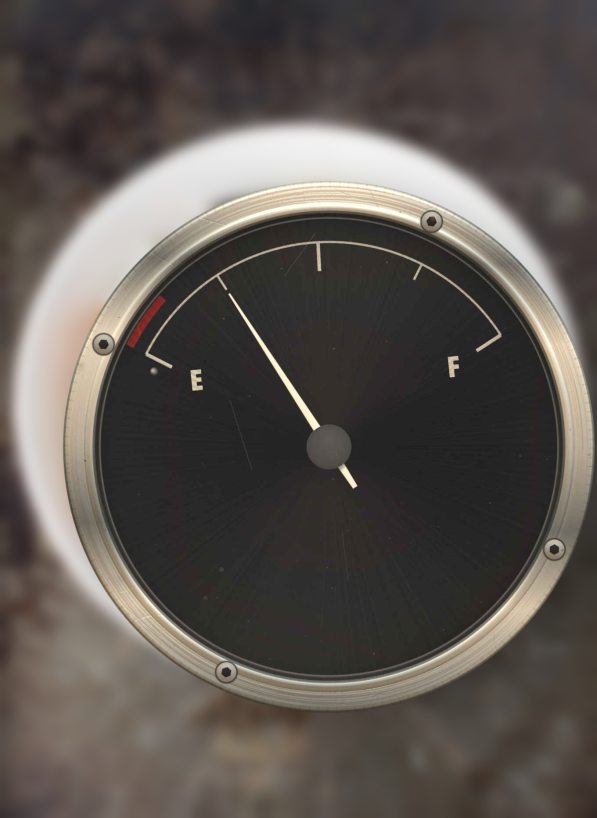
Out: value=0.25
